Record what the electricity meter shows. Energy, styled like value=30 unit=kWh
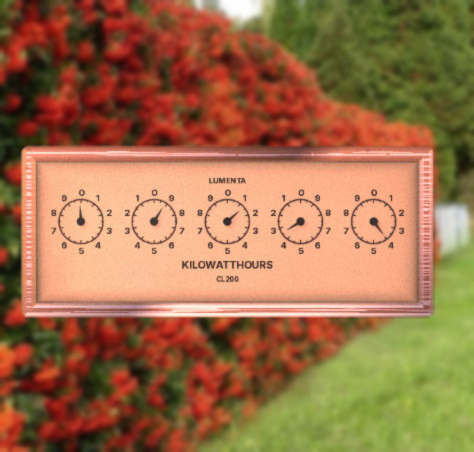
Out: value=99134 unit=kWh
